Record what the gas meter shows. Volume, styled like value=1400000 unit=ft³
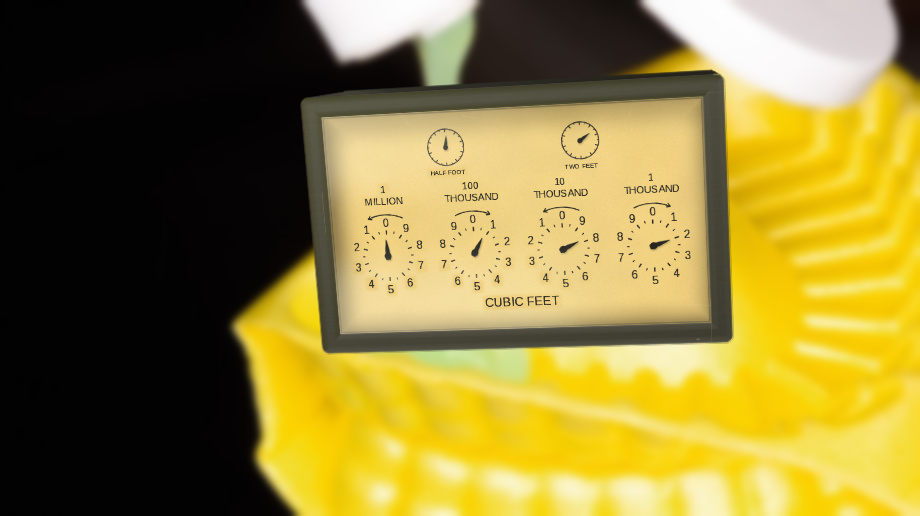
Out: value=8200 unit=ft³
